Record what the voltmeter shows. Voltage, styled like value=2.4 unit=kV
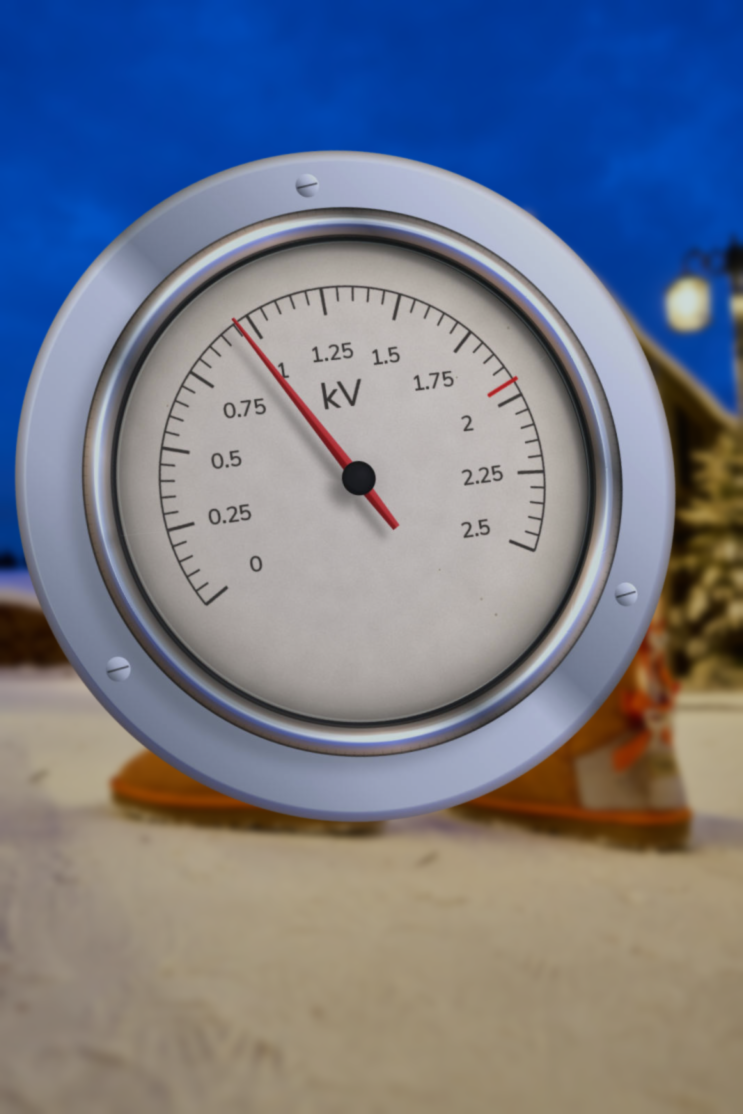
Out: value=0.95 unit=kV
